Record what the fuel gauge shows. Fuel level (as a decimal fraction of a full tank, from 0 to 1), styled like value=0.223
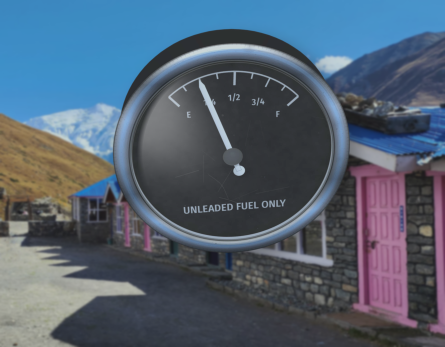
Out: value=0.25
